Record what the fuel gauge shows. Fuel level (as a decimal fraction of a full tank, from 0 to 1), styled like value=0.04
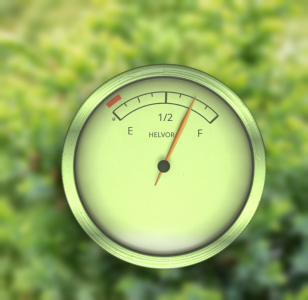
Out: value=0.75
